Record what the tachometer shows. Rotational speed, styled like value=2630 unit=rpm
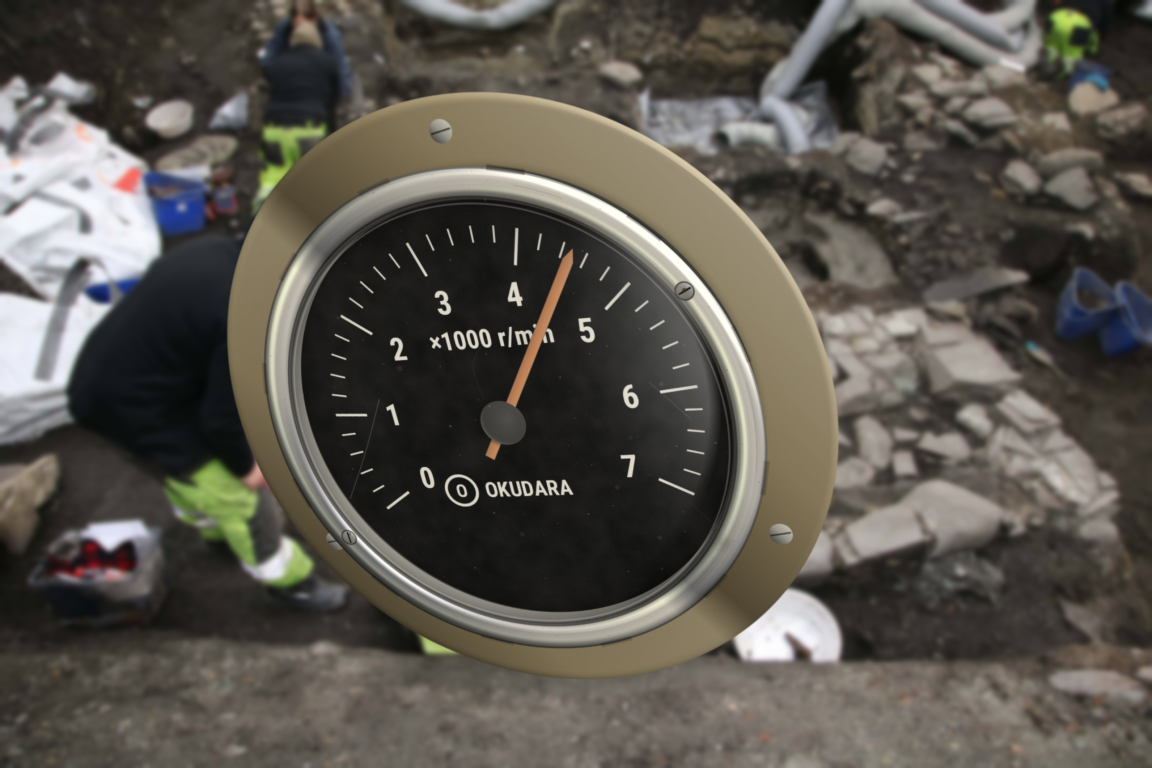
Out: value=4500 unit=rpm
